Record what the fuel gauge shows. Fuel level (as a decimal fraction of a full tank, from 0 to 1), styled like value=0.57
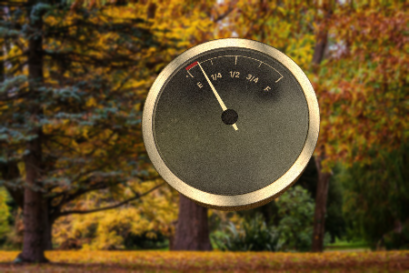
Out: value=0.125
